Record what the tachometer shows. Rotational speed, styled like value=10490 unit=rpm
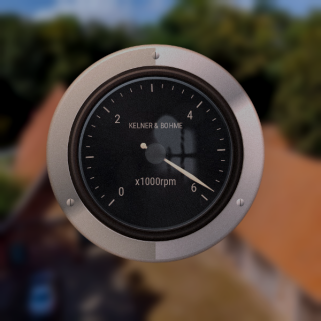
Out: value=5800 unit=rpm
